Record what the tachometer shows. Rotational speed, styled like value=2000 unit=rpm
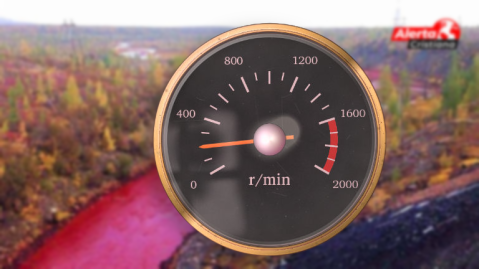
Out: value=200 unit=rpm
